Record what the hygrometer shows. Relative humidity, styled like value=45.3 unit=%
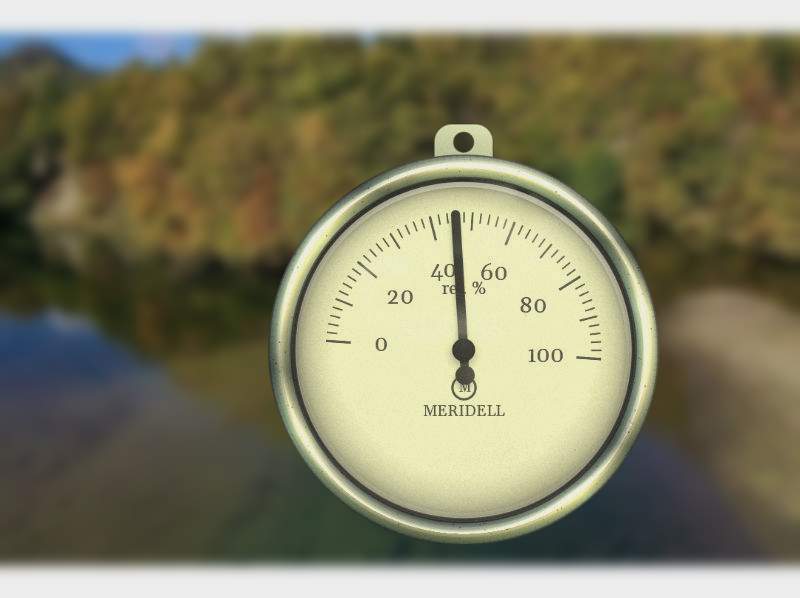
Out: value=46 unit=%
